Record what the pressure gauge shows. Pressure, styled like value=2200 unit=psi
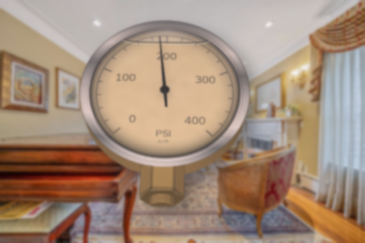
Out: value=190 unit=psi
